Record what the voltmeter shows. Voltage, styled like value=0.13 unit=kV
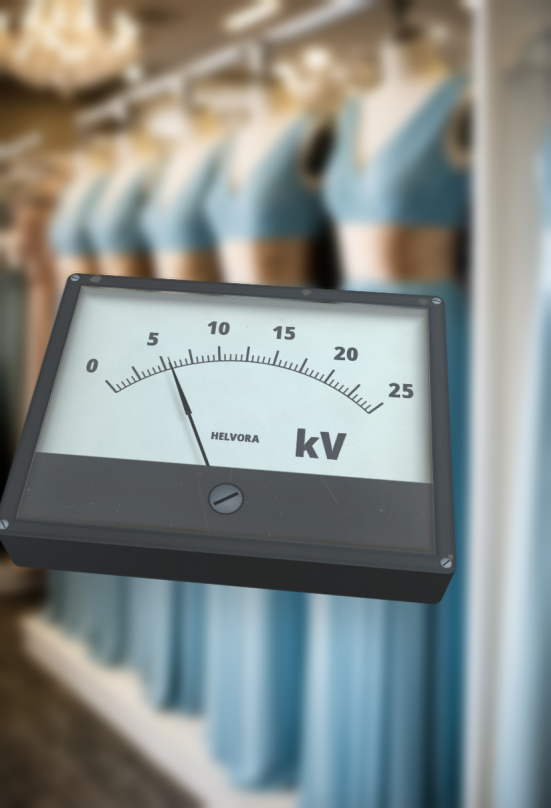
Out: value=5.5 unit=kV
